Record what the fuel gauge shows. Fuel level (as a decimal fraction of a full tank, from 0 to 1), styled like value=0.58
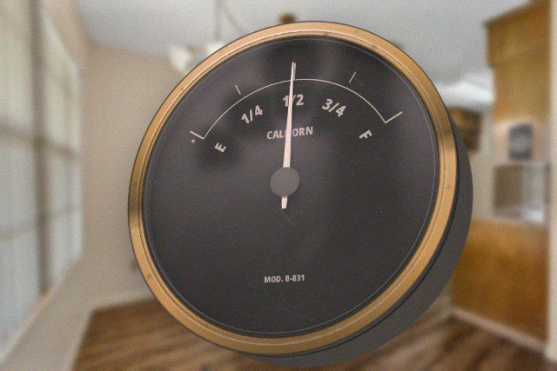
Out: value=0.5
